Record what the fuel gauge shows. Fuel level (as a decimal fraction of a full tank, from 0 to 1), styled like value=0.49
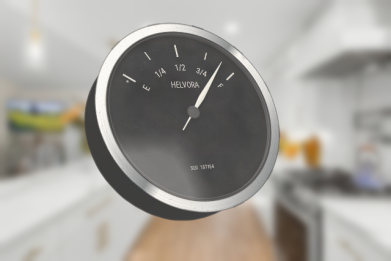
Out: value=0.875
